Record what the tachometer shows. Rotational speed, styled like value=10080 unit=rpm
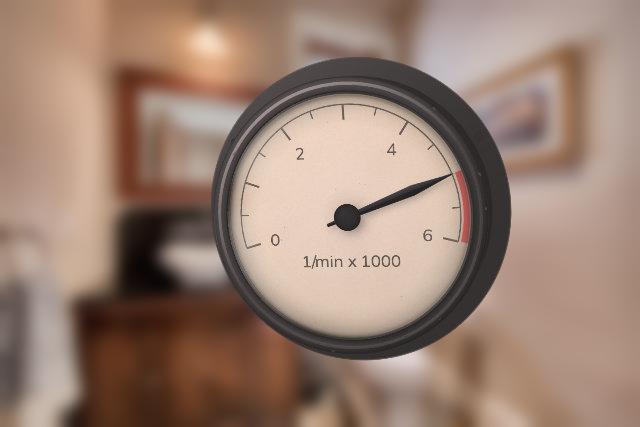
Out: value=5000 unit=rpm
